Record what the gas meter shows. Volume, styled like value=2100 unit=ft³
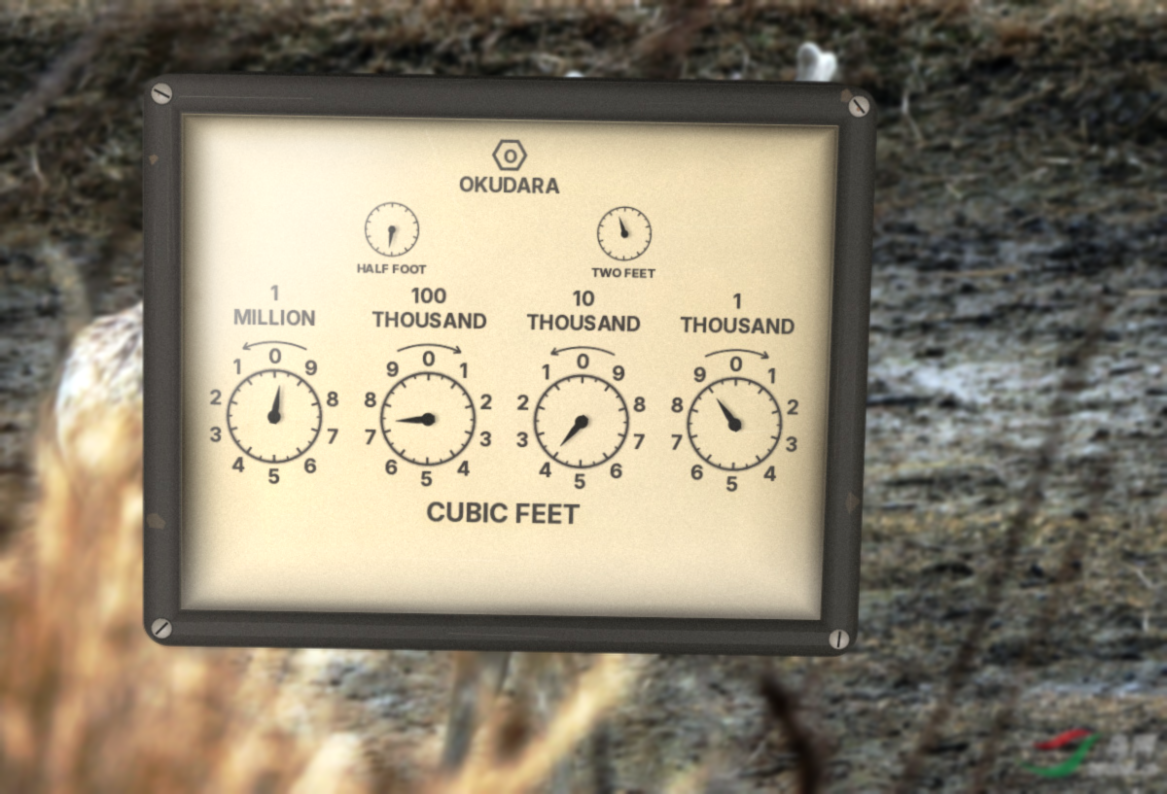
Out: value=973900 unit=ft³
